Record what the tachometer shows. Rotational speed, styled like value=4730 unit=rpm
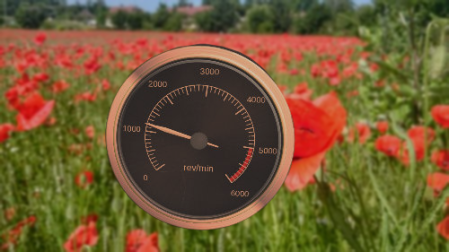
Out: value=1200 unit=rpm
